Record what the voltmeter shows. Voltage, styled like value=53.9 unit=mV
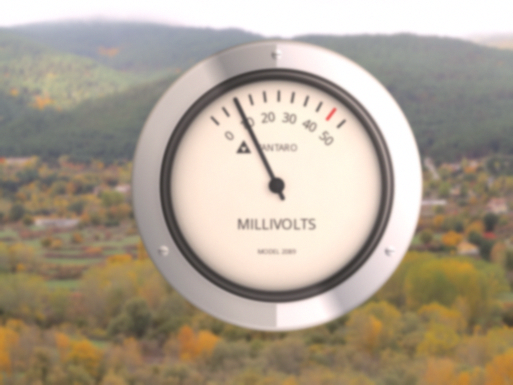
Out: value=10 unit=mV
